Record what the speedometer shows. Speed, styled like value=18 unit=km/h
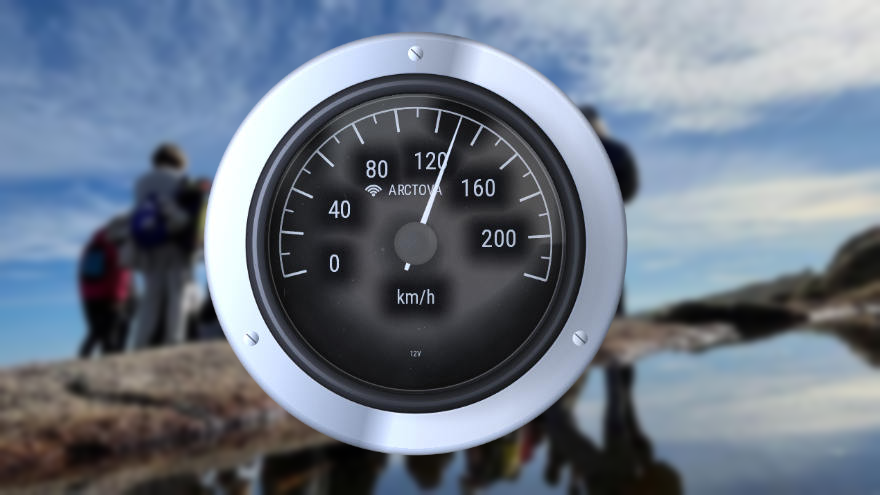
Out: value=130 unit=km/h
